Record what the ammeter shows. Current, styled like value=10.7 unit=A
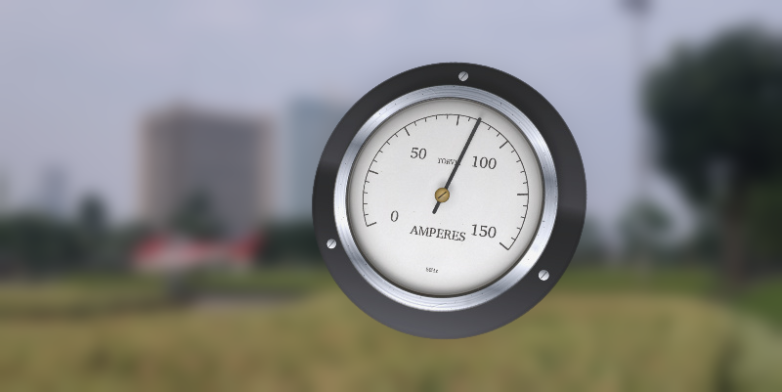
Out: value=85 unit=A
